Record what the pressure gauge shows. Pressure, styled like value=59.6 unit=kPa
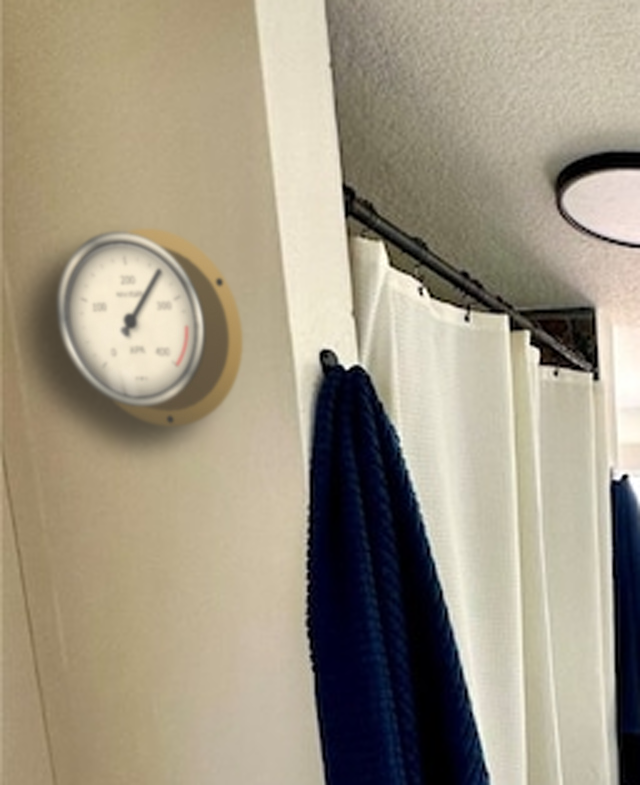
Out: value=260 unit=kPa
